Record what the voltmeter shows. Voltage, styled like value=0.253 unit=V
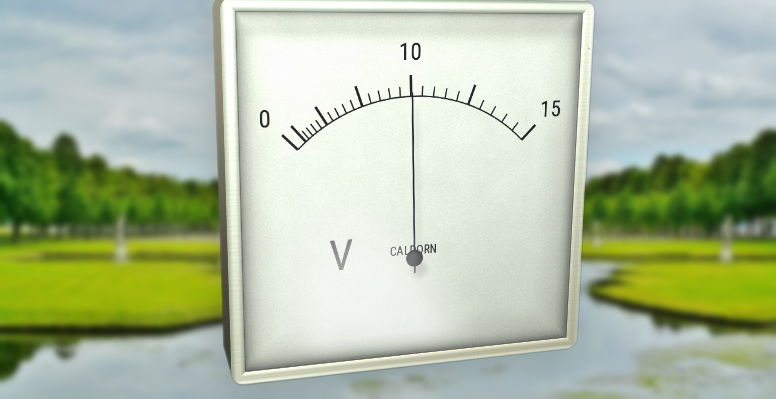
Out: value=10 unit=V
